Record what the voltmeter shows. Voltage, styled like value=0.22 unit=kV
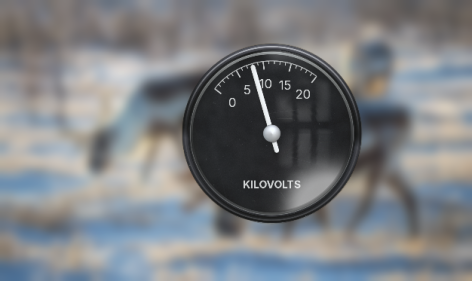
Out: value=8 unit=kV
